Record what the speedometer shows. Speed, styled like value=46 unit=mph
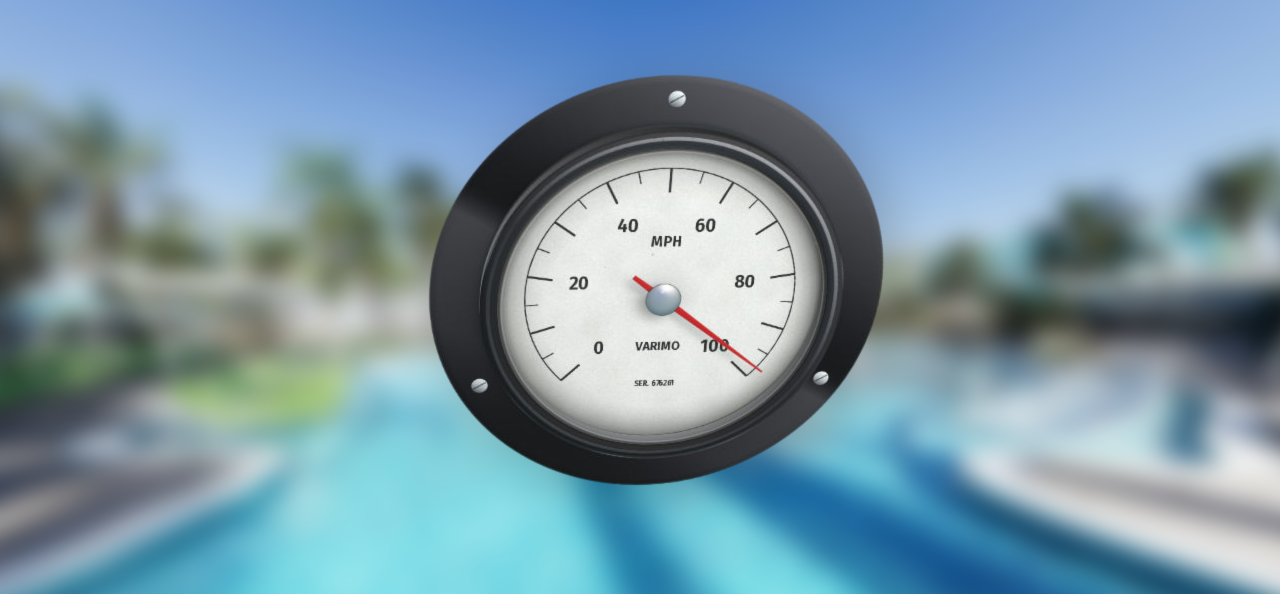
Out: value=97.5 unit=mph
